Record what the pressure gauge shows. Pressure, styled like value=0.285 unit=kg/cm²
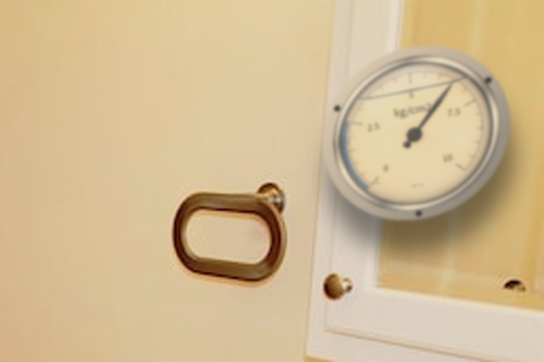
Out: value=6.5 unit=kg/cm²
